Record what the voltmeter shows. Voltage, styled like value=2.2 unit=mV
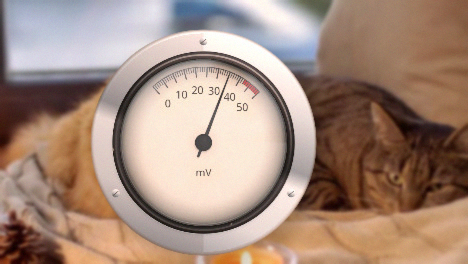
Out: value=35 unit=mV
